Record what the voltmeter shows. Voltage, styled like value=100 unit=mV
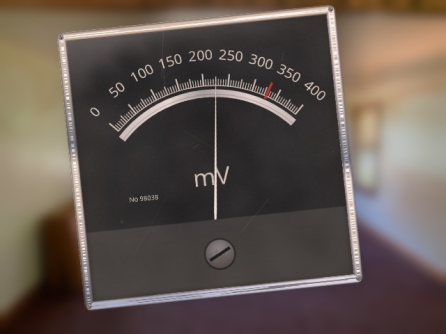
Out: value=225 unit=mV
